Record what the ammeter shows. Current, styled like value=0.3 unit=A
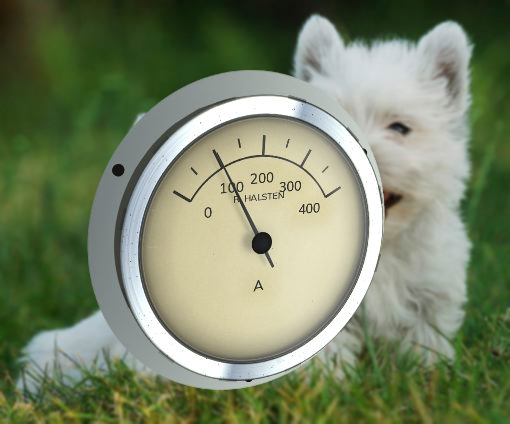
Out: value=100 unit=A
